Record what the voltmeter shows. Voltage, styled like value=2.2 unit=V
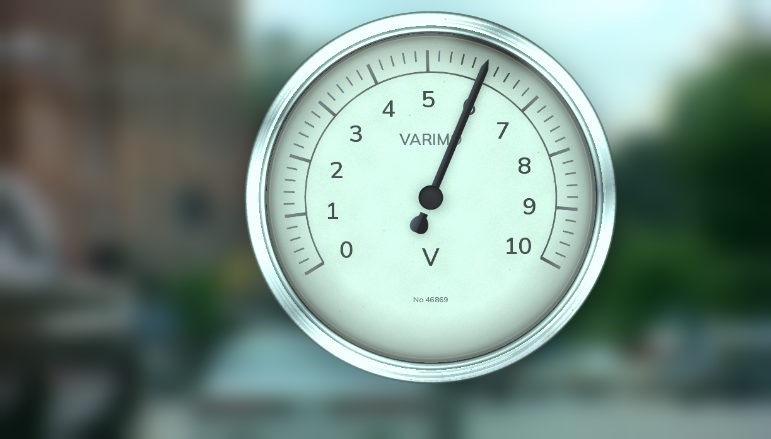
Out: value=6 unit=V
